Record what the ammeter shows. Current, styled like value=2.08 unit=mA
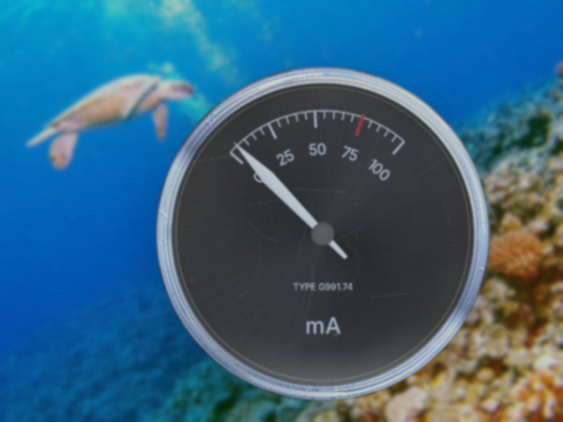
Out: value=5 unit=mA
